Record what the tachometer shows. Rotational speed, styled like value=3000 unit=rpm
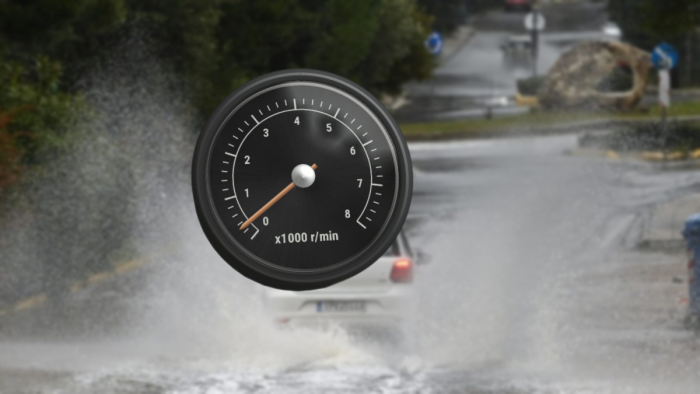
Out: value=300 unit=rpm
